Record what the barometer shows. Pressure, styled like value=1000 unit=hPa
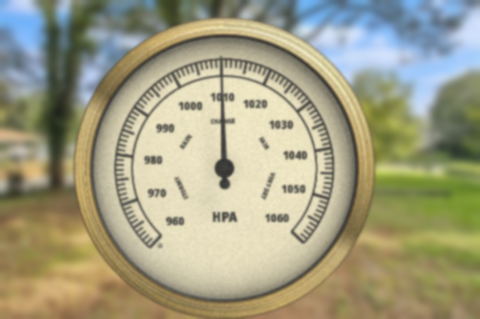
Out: value=1010 unit=hPa
